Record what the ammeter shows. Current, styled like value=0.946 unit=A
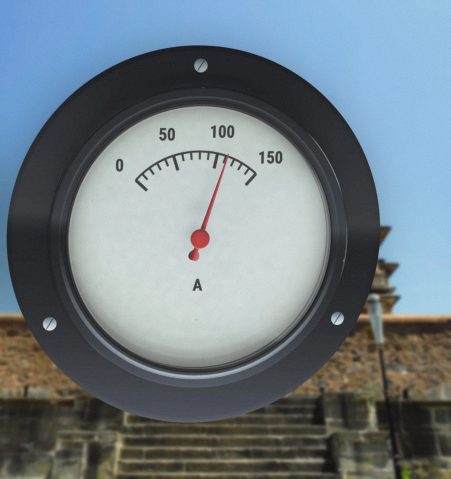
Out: value=110 unit=A
